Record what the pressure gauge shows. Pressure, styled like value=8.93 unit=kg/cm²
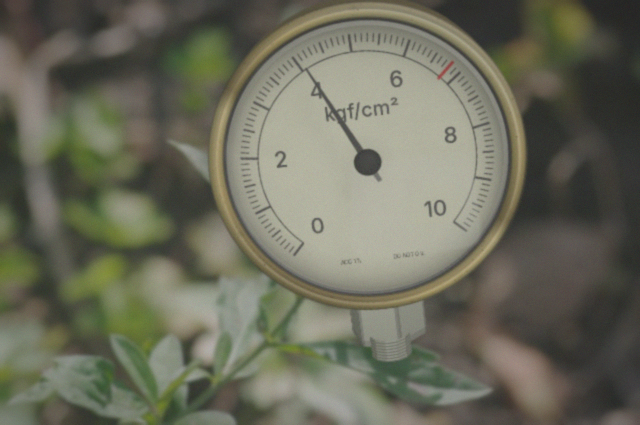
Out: value=4.1 unit=kg/cm²
